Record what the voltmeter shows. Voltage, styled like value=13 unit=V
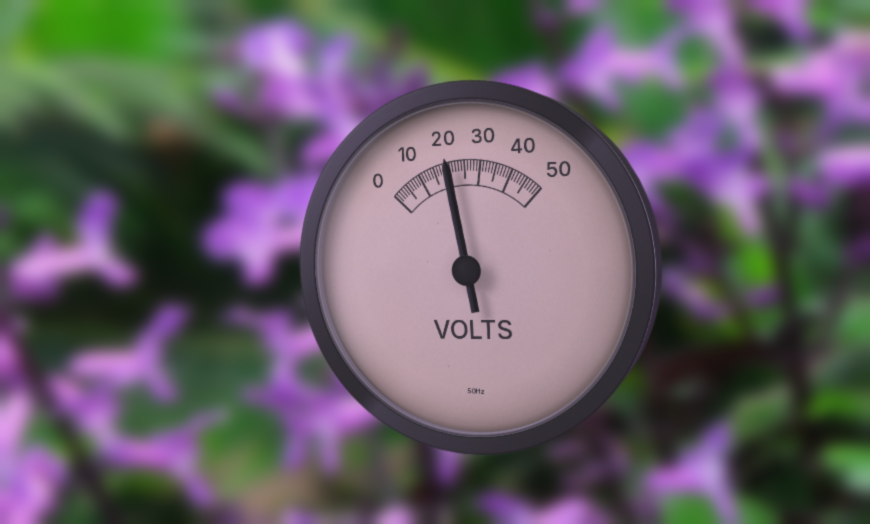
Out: value=20 unit=V
